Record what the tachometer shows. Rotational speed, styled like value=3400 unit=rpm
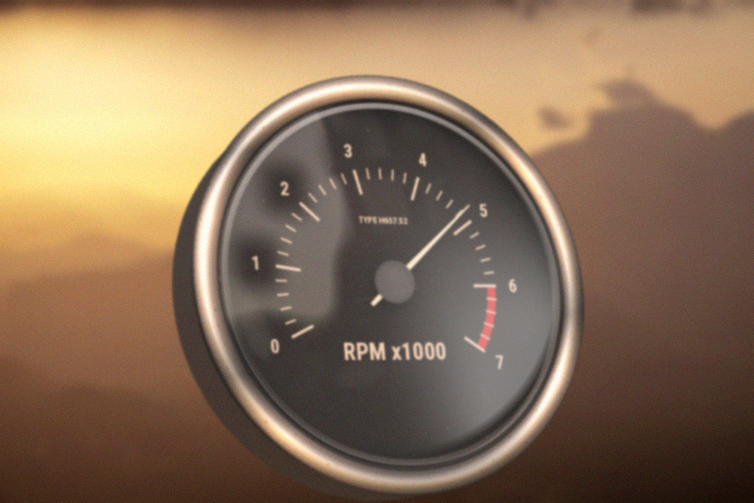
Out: value=4800 unit=rpm
